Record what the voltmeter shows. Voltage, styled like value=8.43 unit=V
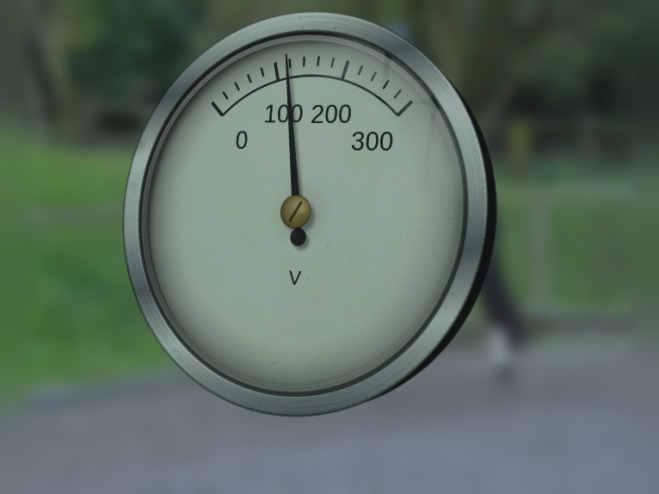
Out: value=120 unit=V
